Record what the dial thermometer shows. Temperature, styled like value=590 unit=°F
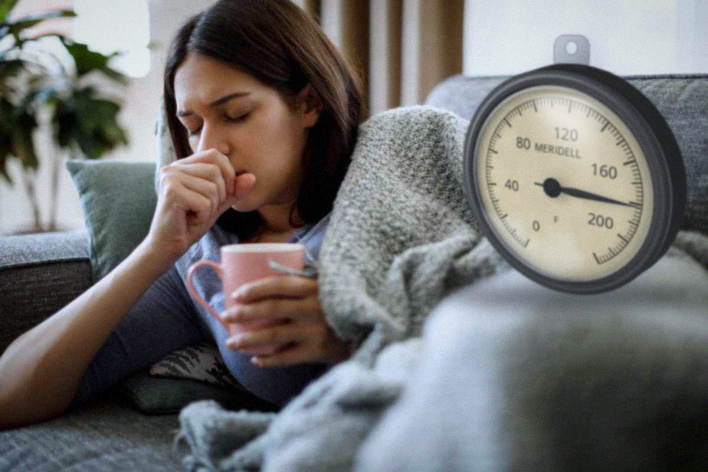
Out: value=180 unit=°F
